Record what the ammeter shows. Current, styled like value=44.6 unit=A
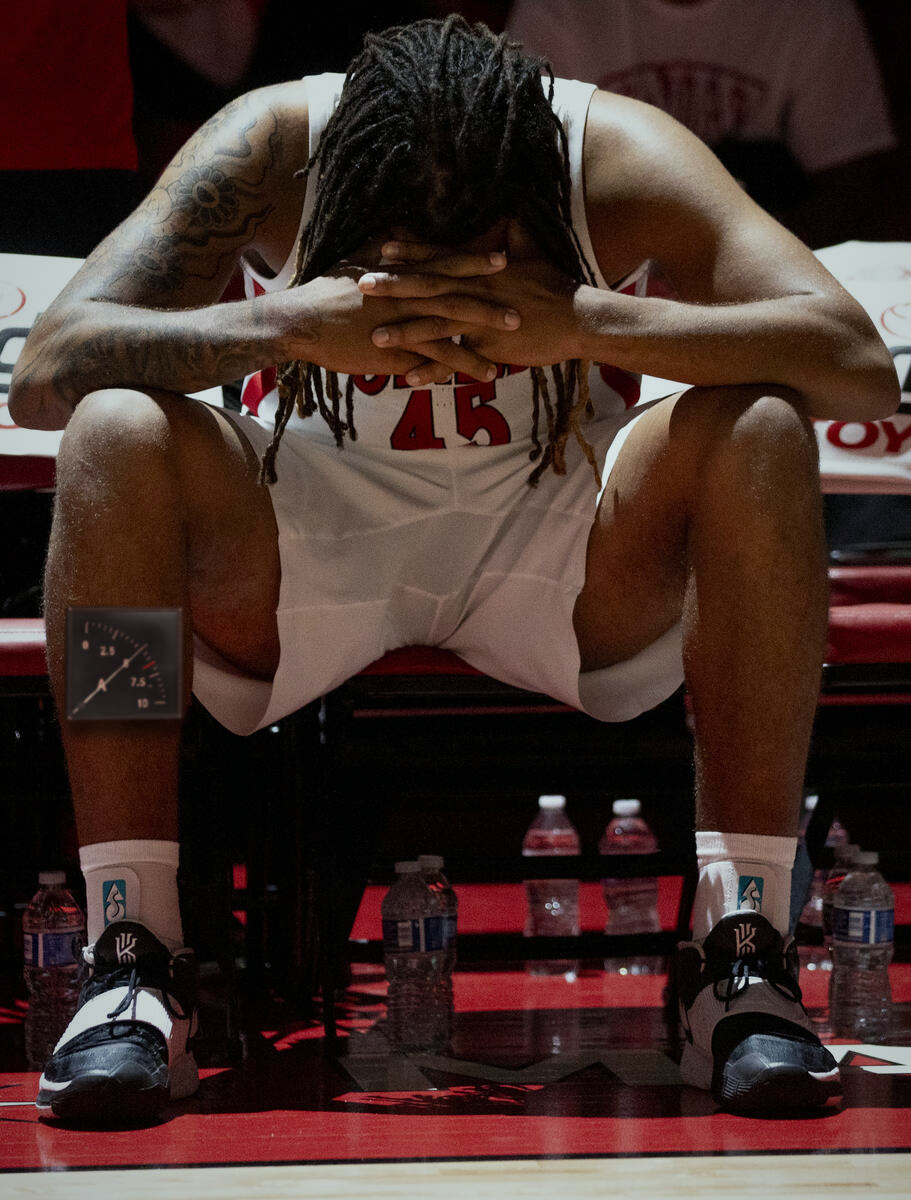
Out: value=5 unit=A
